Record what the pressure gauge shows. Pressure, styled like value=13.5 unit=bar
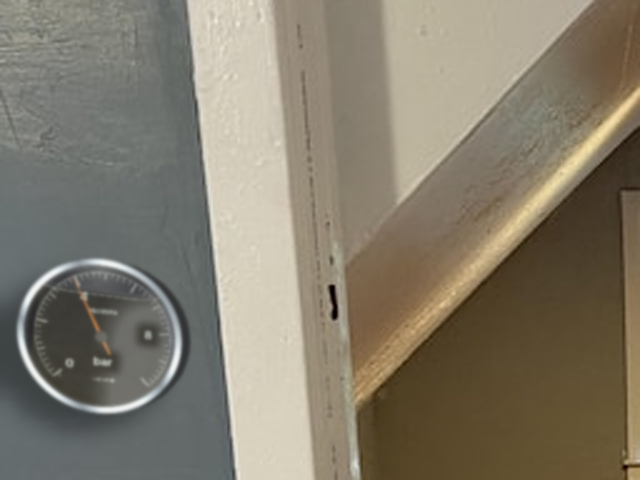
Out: value=4 unit=bar
